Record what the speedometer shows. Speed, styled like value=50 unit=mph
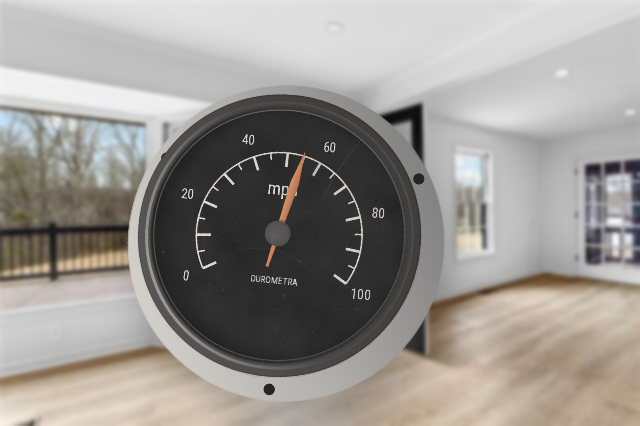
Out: value=55 unit=mph
